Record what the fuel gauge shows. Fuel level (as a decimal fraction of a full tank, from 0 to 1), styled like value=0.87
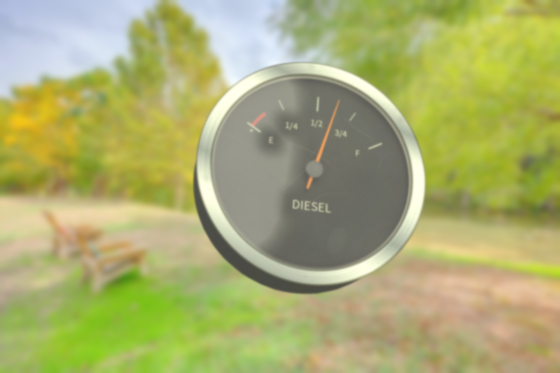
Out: value=0.625
